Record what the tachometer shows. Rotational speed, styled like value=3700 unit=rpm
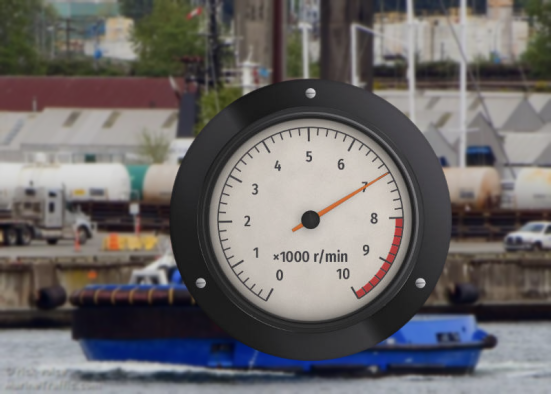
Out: value=7000 unit=rpm
